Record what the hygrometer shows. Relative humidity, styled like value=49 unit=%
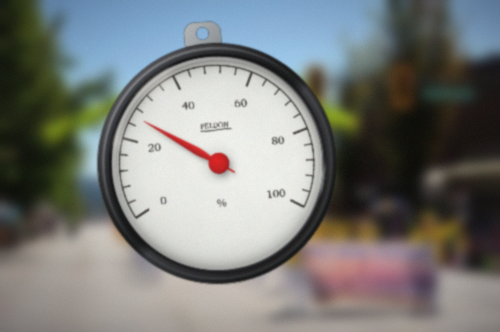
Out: value=26 unit=%
